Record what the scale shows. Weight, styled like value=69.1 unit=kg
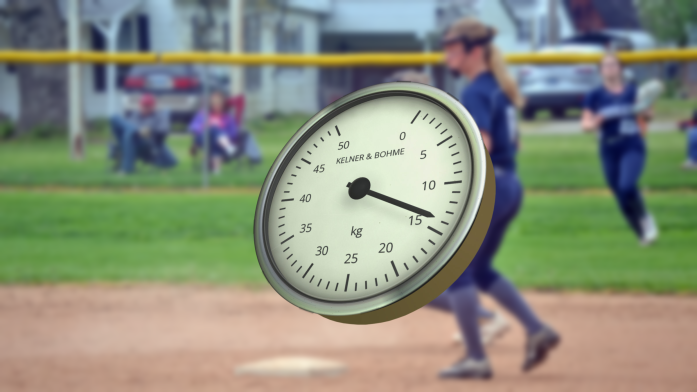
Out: value=14 unit=kg
